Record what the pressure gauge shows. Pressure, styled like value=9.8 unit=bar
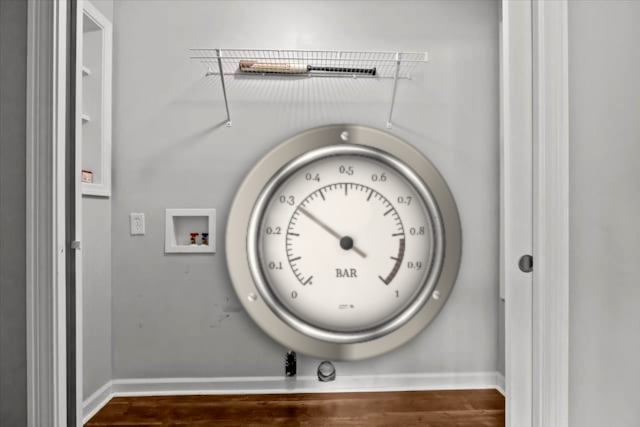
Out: value=0.3 unit=bar
